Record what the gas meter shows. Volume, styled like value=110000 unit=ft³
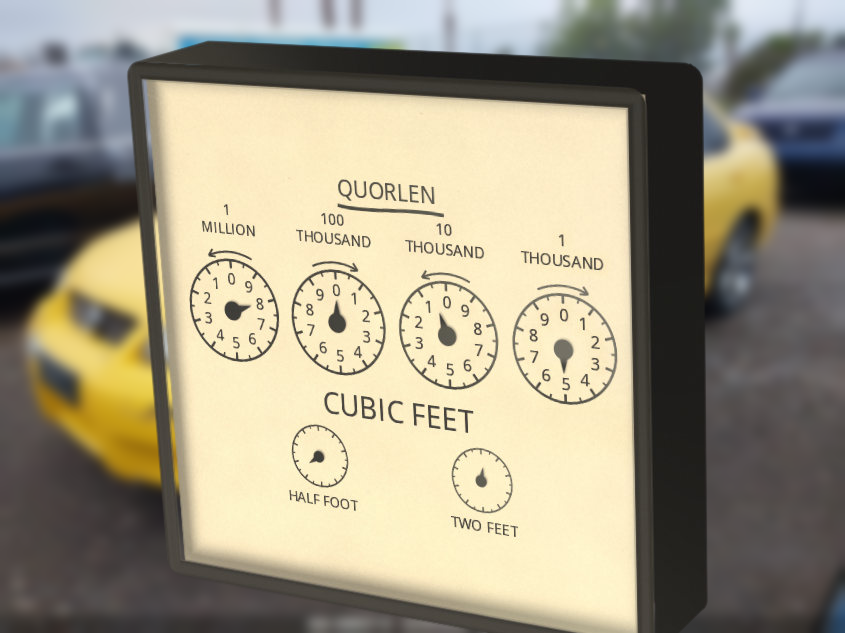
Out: value=800500 unit=ft³
